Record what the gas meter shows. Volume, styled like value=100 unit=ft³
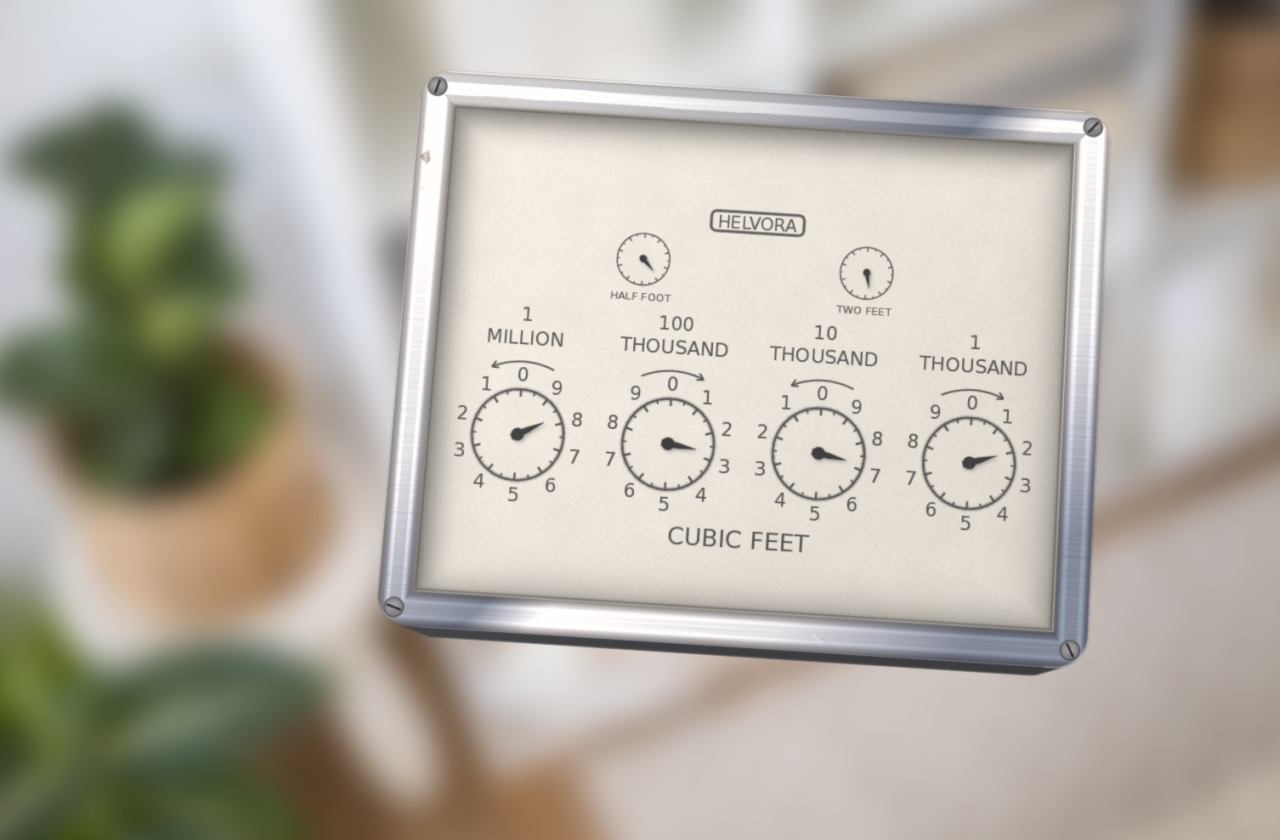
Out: value=827200 unit=ft³
